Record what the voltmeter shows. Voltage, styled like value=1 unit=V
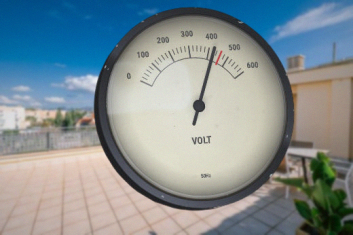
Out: value=420 unit=V
